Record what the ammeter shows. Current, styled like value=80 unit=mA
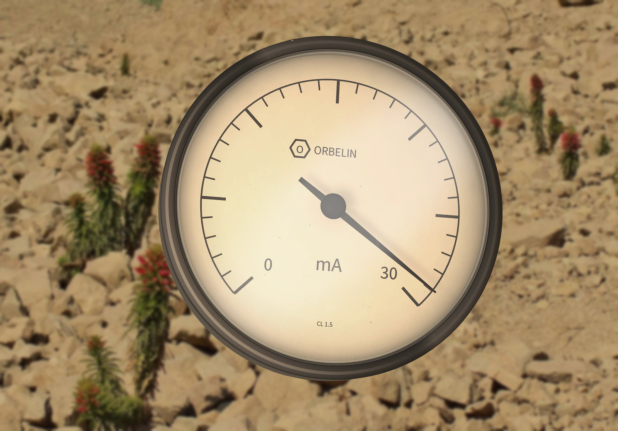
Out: value=29 unit=mA
